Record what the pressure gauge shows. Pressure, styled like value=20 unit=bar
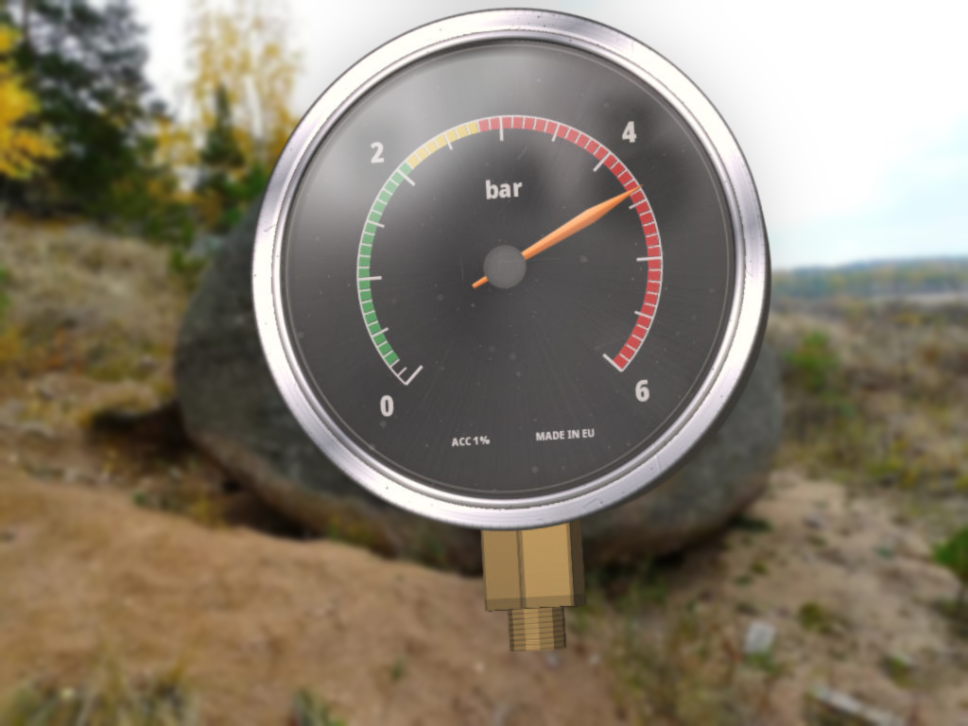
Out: value=4.4 unit=bar
